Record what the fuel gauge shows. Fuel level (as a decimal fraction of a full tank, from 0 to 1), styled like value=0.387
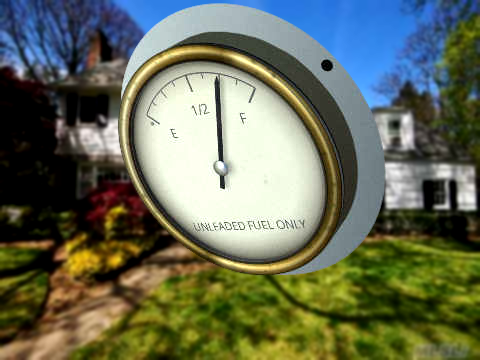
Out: value=0.75
